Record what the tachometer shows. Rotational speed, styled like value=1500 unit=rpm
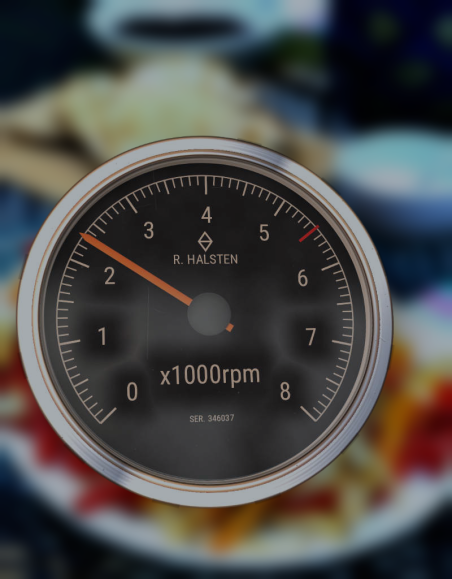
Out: value=2300 unit=rpm
